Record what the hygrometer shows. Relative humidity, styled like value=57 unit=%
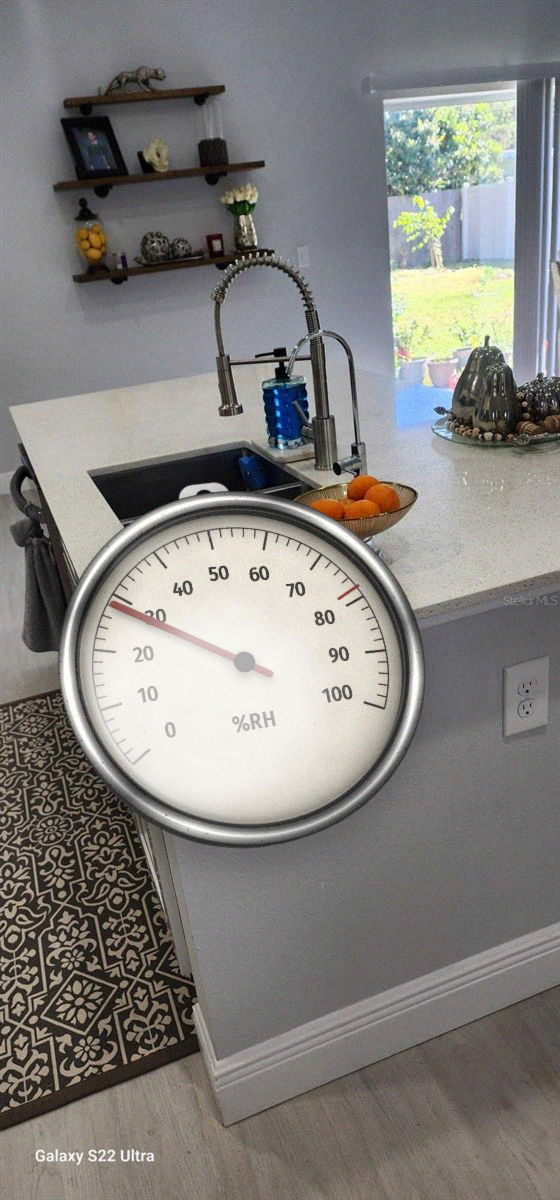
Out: value=28 unit=%
